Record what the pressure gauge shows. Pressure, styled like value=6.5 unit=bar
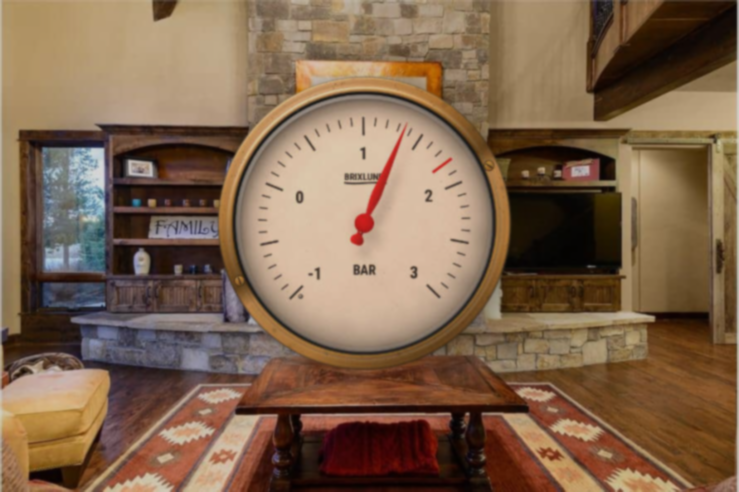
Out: value=1.35 unit=bar
